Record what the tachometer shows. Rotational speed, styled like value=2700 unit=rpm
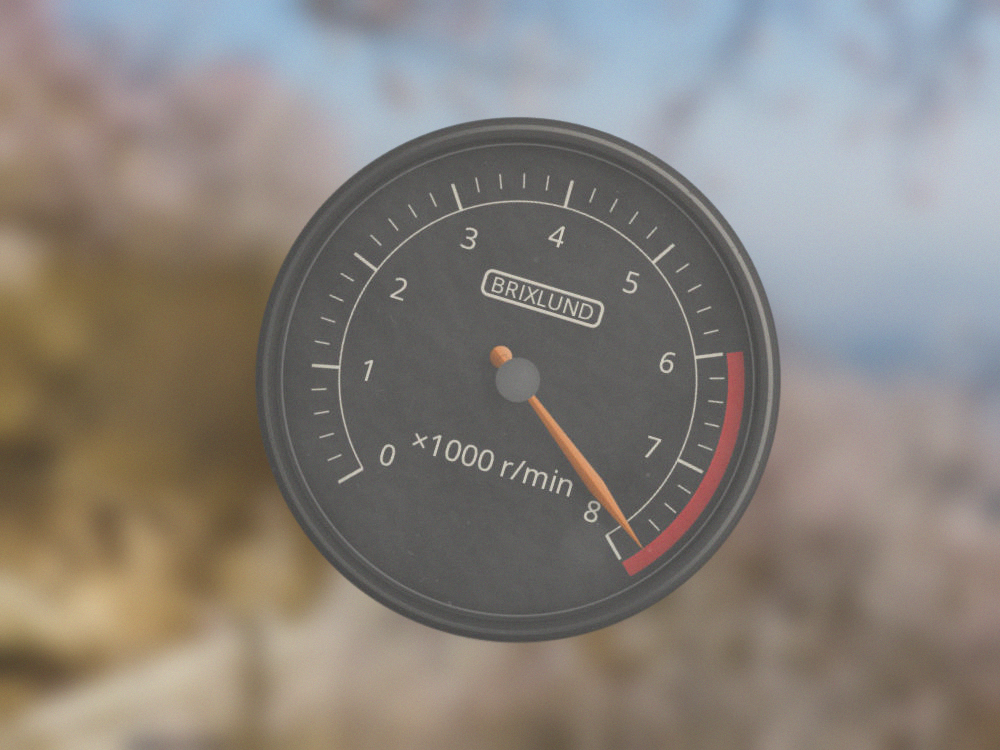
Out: value=7800 unit=rpm
